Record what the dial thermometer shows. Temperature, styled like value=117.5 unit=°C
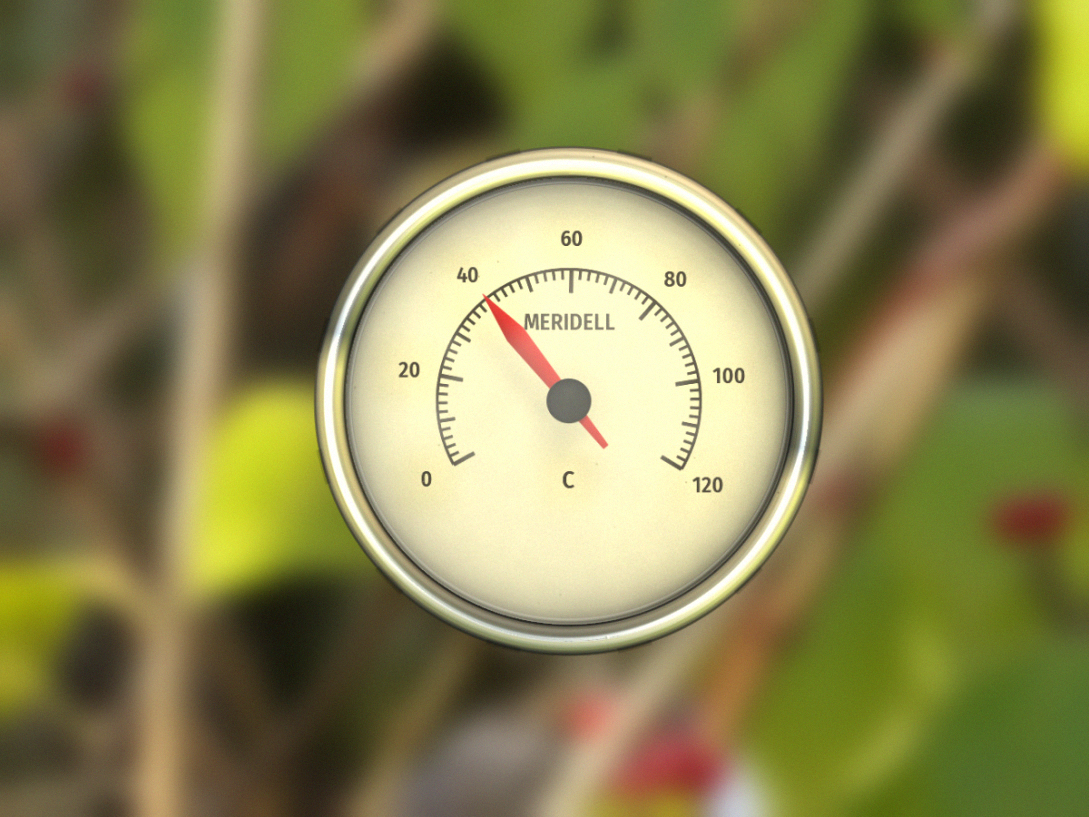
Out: value=40 unit=°C
